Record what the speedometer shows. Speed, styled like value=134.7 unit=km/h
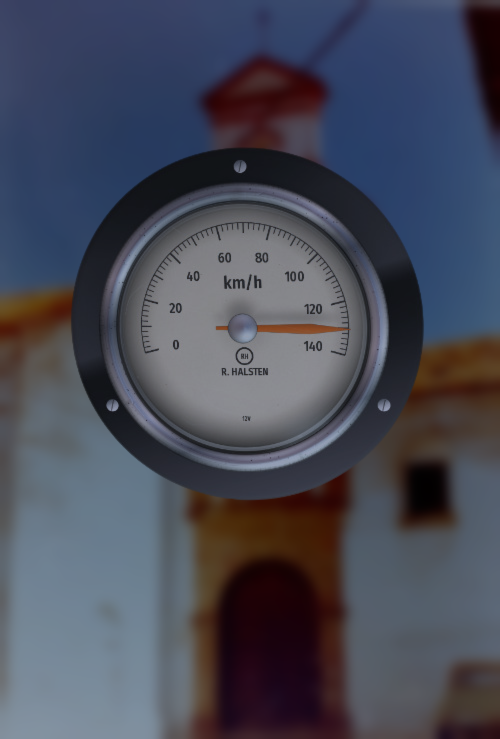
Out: value=130 unit=km/h
